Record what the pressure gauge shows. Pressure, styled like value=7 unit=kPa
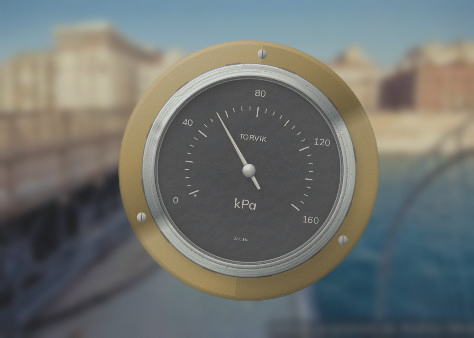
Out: value=55 unit=kPa
